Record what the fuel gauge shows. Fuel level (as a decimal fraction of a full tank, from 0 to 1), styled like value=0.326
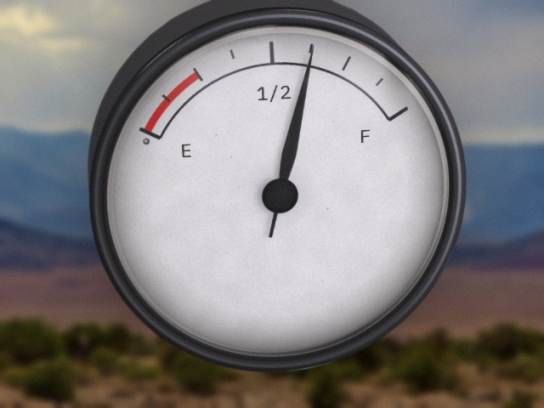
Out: value=0.625
